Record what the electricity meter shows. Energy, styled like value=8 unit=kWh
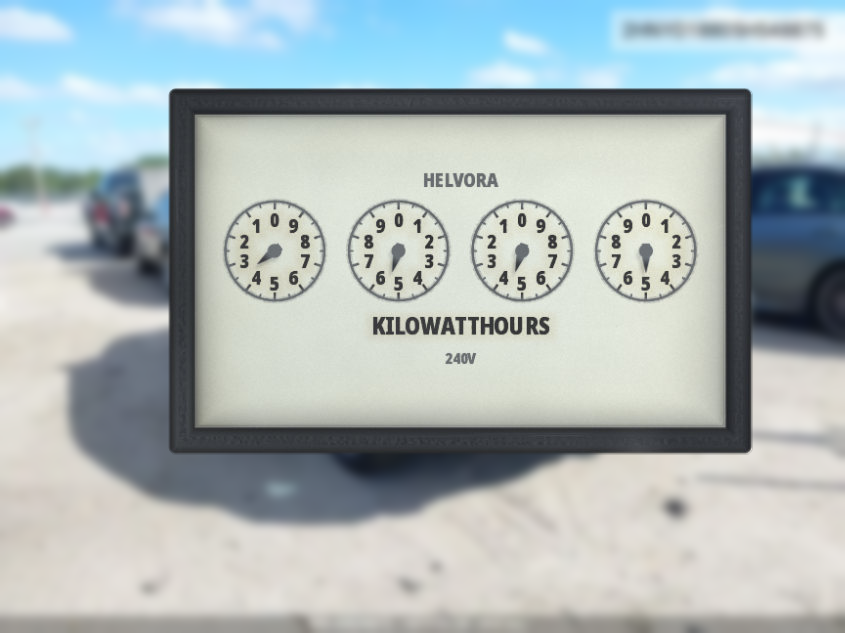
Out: value=3545 unit=kWh
